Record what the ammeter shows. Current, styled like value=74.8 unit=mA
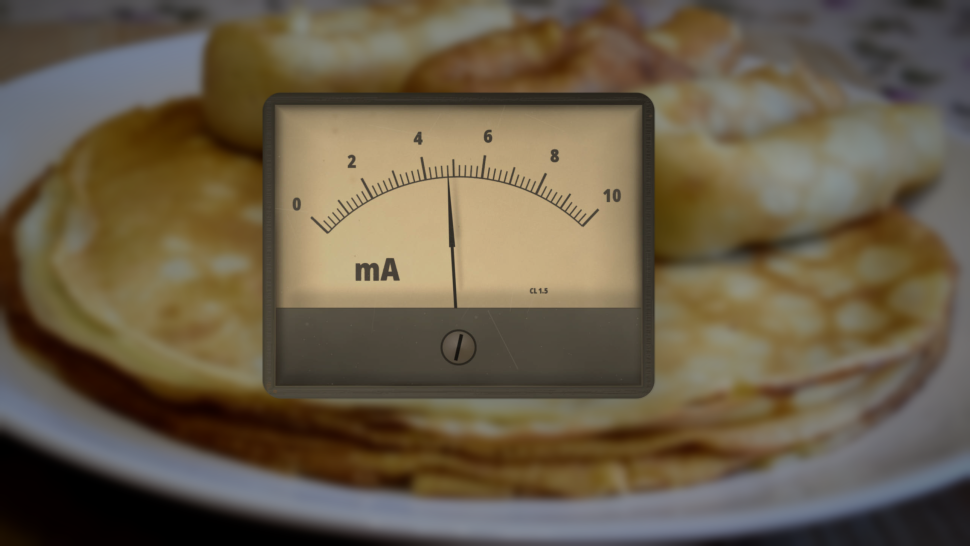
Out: value=4.8 unit=mA
